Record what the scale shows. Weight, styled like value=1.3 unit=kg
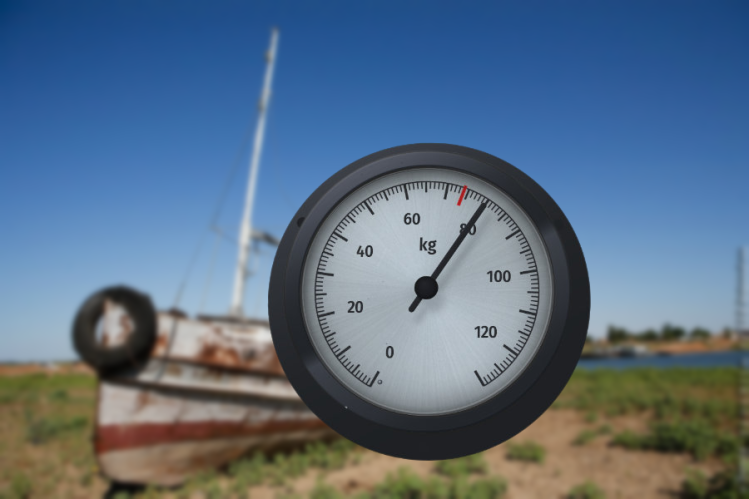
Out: value=80 unit=kg
